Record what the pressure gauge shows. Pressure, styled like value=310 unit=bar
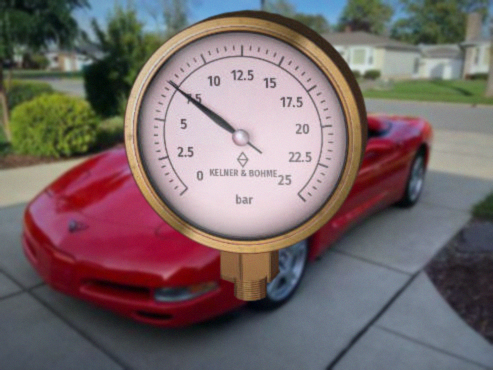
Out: value=7.5 unit=bar
